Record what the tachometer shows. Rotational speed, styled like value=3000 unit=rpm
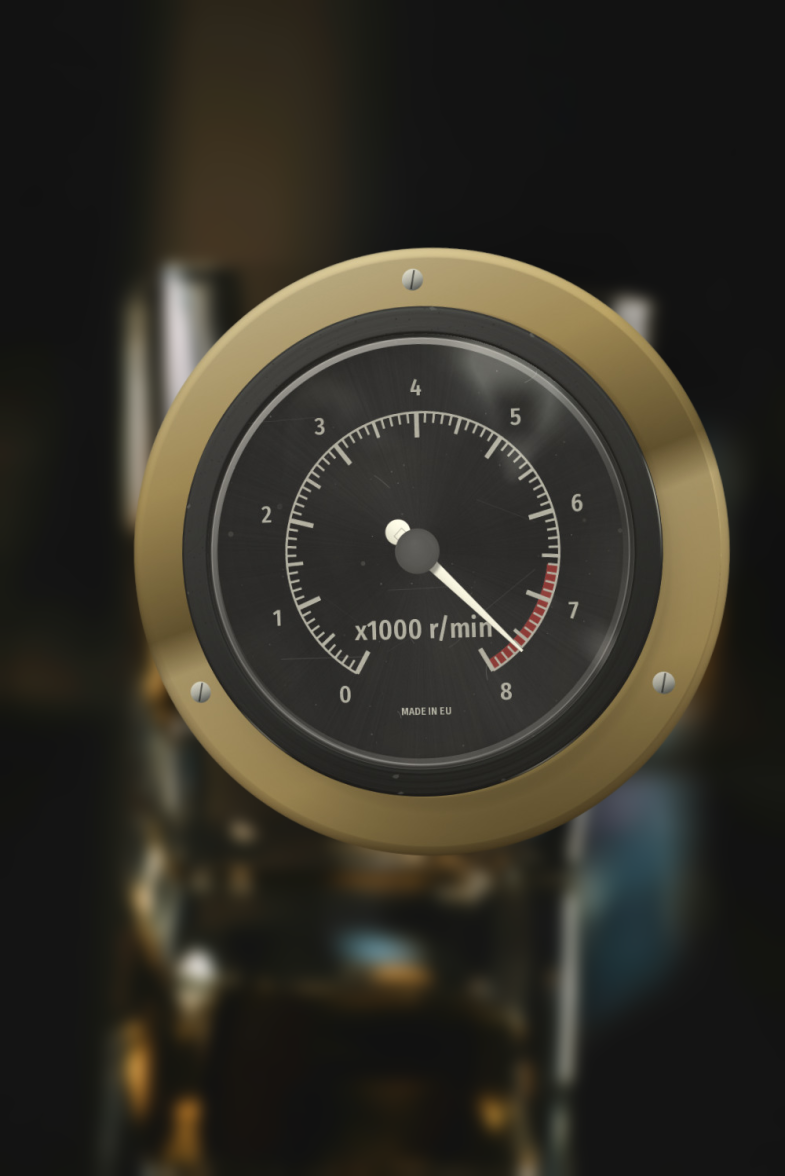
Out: value=7600 unit=rpm
